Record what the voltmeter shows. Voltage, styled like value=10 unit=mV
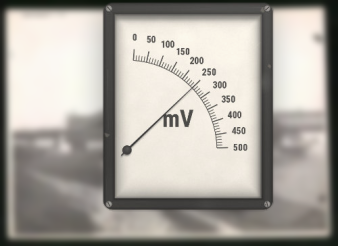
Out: value=250 unit=mV
